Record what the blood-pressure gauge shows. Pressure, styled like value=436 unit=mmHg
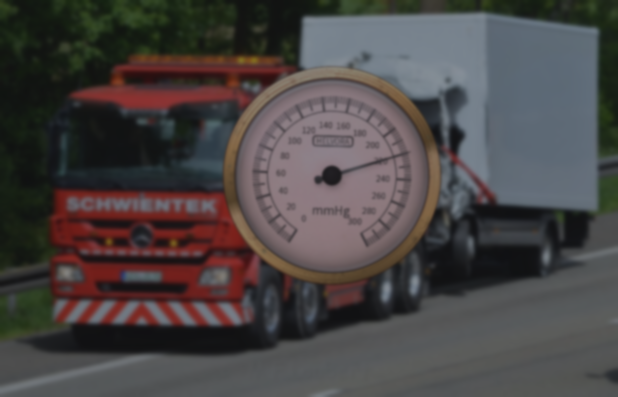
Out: value=220 unit=mmHg
